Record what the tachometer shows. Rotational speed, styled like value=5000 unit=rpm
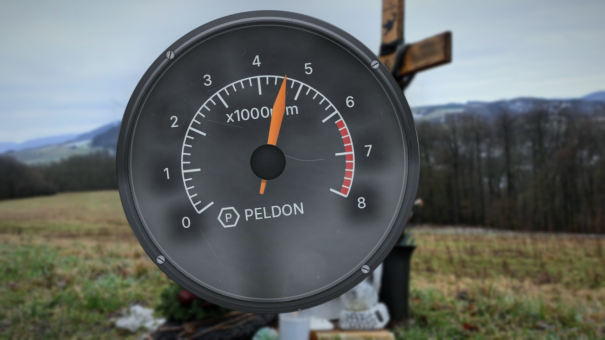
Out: value=4600 unit=rpm
